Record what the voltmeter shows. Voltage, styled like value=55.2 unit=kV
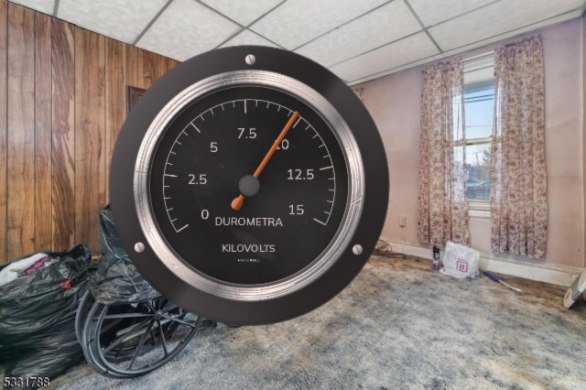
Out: value=9.75 unit=kV
